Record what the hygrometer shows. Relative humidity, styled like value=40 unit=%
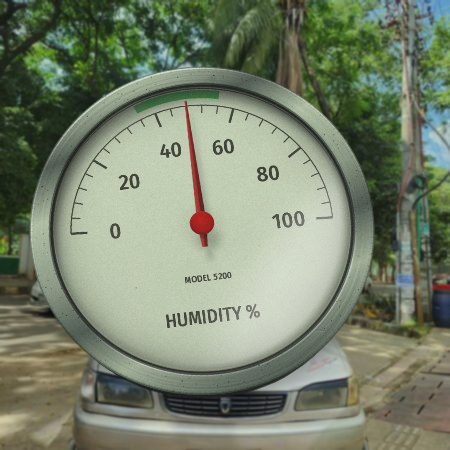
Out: value=48 unit=%
